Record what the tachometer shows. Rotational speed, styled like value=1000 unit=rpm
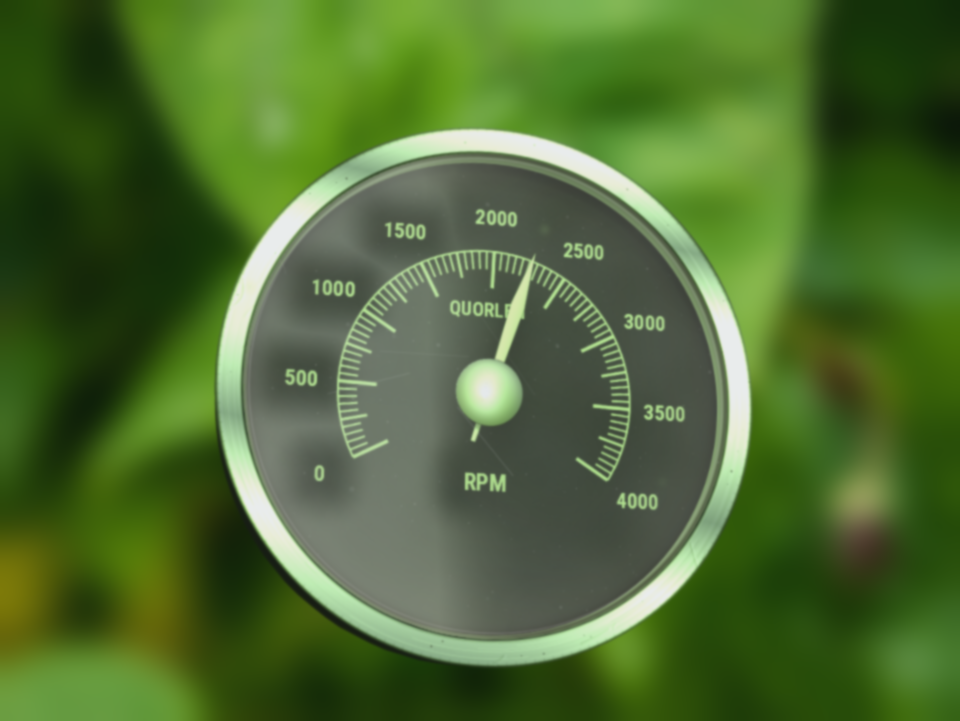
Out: value=2250 unit=rpm
